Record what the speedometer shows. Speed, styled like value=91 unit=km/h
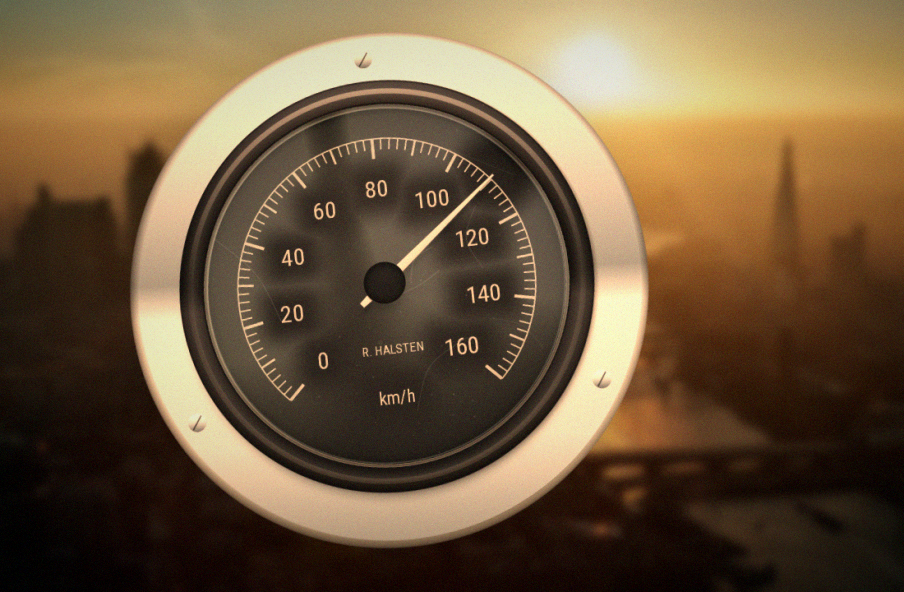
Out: value=110 unit=km/h
